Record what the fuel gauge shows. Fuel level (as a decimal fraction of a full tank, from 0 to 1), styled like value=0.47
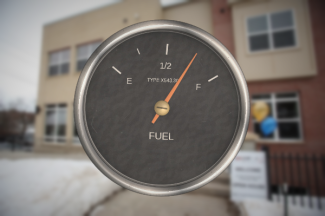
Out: value=0.75
